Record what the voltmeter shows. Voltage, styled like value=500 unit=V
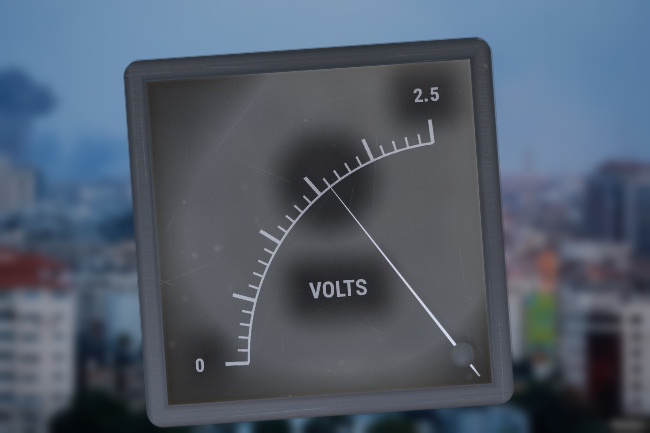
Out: value=1.6 unit=V
